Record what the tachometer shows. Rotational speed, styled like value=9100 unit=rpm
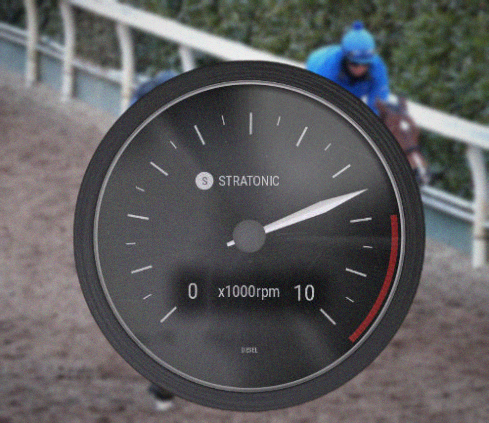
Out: value=7500 unit=rpm
